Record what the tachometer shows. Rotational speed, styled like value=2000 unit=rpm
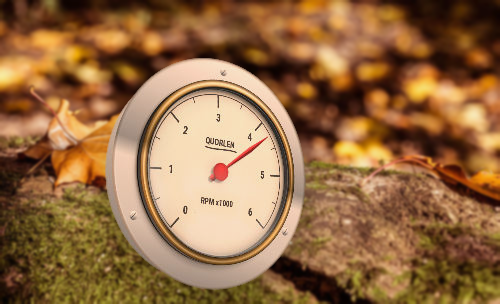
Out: value=4250 unit=rpm
